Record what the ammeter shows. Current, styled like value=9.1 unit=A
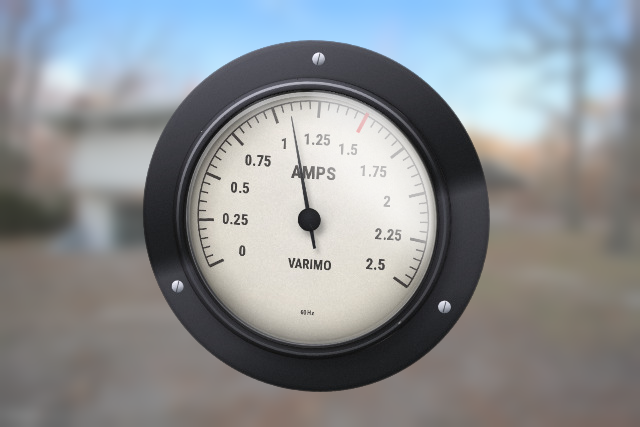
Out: value=1.1 unit=A
